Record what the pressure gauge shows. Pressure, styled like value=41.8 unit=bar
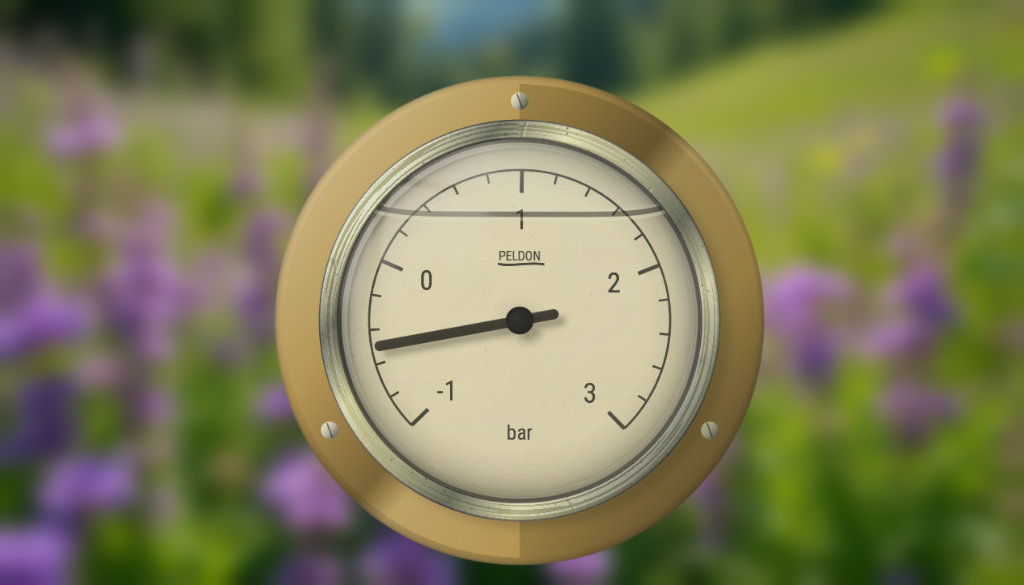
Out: value=-0.5 unit=bar
